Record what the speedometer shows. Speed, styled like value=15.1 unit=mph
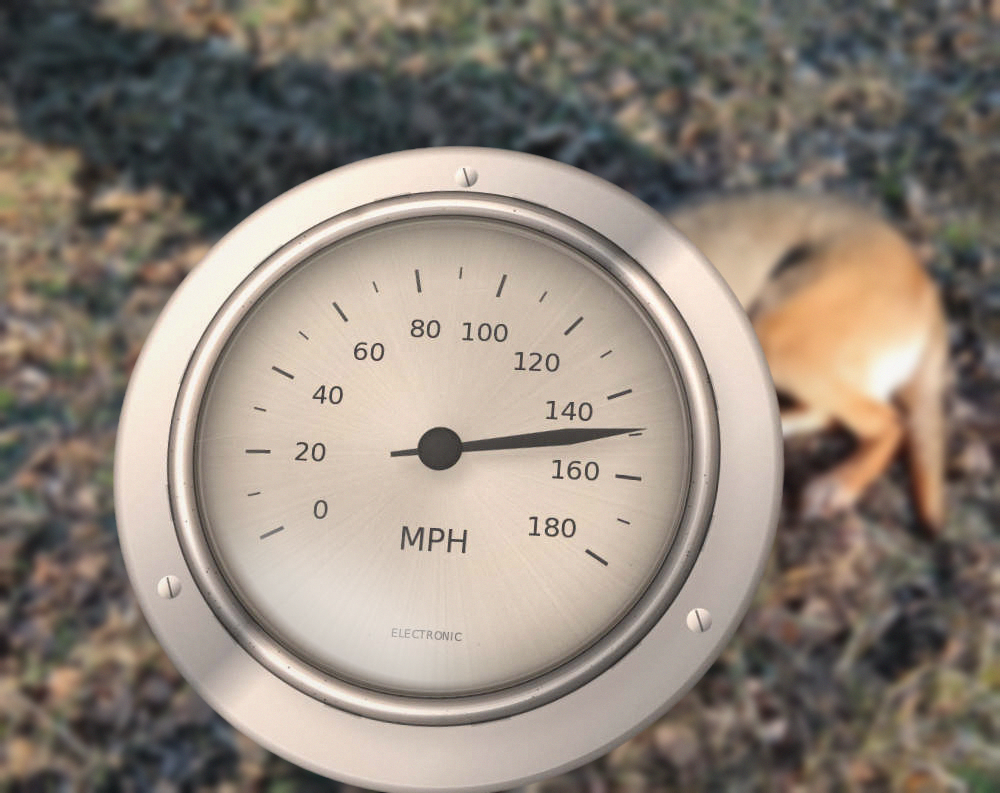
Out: value=150 unit=mph
